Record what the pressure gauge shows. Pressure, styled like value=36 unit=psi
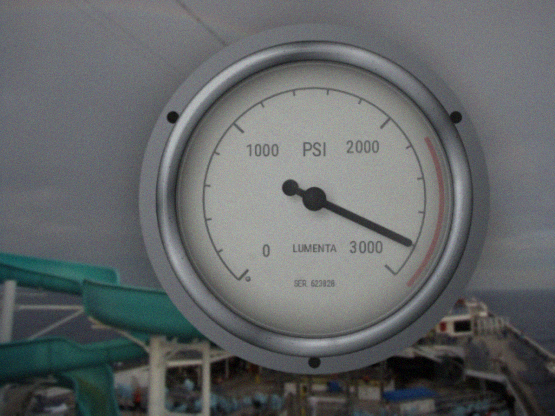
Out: value=2800 unit=psi
